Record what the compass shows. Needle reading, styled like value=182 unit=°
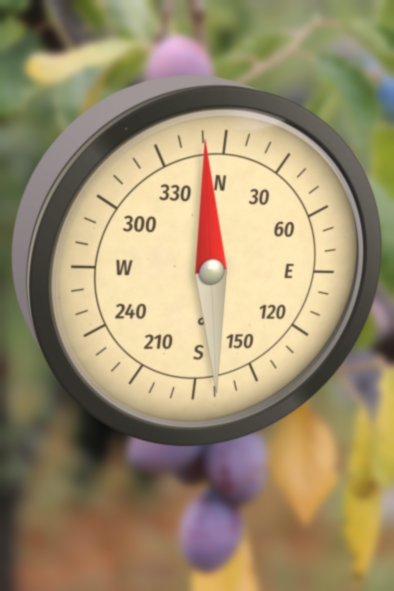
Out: value=350 unit=°
